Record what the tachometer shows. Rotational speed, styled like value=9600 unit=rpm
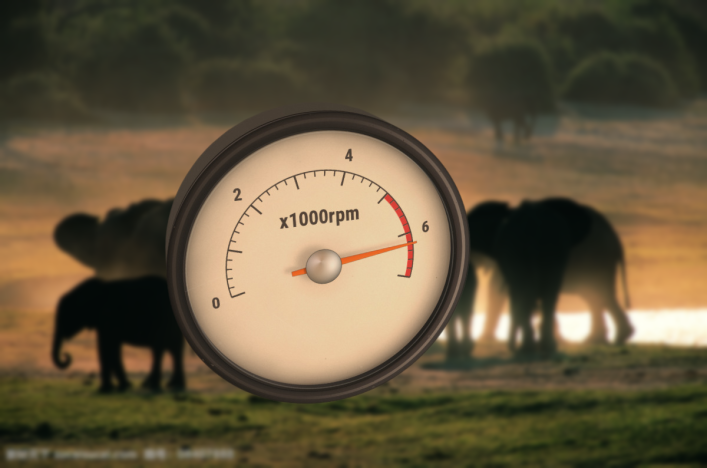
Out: value=6200 unit=rpm
